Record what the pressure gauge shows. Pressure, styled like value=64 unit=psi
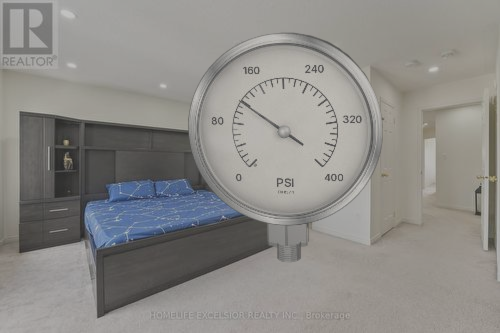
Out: value=120 unit=psi
